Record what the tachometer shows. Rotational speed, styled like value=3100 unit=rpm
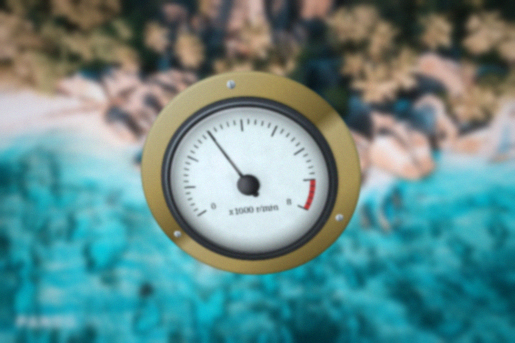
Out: value=3000 unit=rpm
